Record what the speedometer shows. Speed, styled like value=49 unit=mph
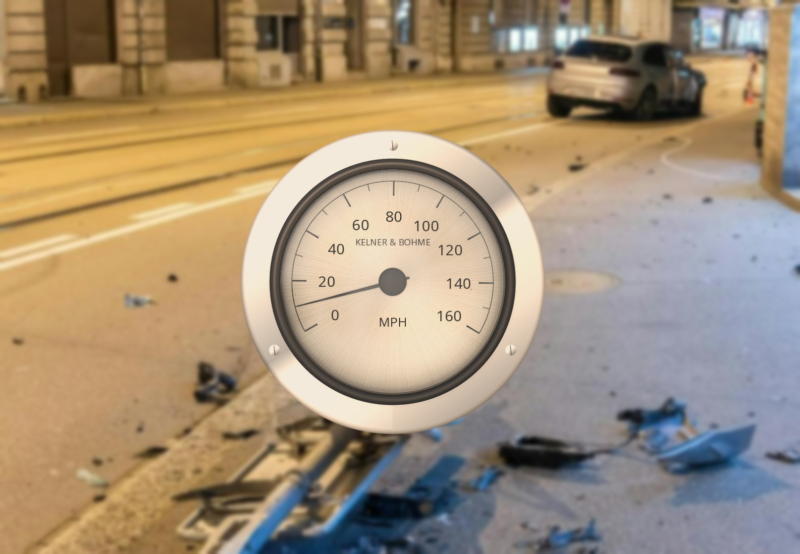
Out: value=10 unit=mph
